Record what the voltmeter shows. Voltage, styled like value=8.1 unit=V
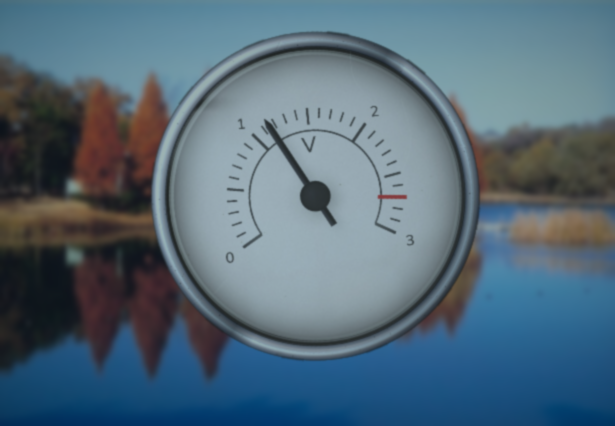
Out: value=1.15 unit=V
